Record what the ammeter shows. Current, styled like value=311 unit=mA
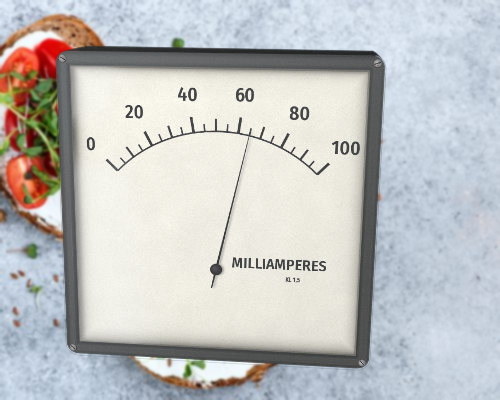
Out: value=65 unit=mA
